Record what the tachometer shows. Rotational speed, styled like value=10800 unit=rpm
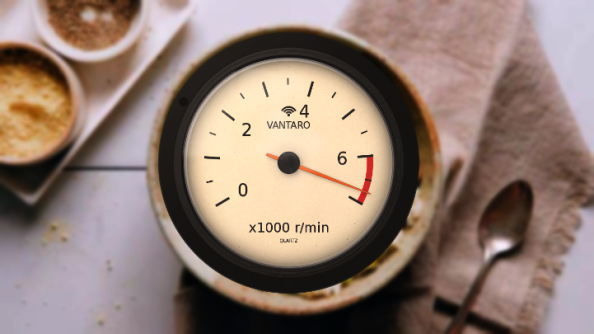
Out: value=6750 unit=rpm
